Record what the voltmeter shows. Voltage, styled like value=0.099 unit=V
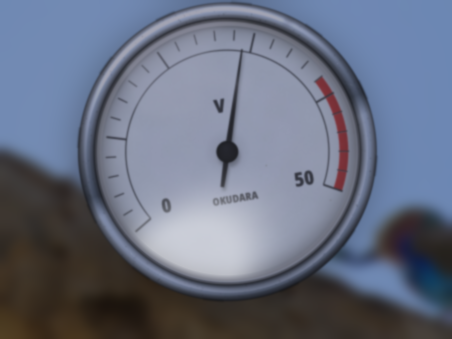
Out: value=29 unit=V
